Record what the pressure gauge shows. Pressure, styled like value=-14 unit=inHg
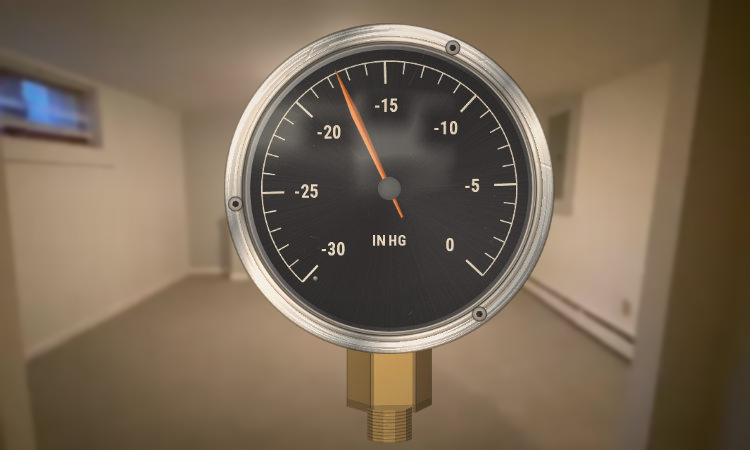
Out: value=-17.5 unit=inHg
